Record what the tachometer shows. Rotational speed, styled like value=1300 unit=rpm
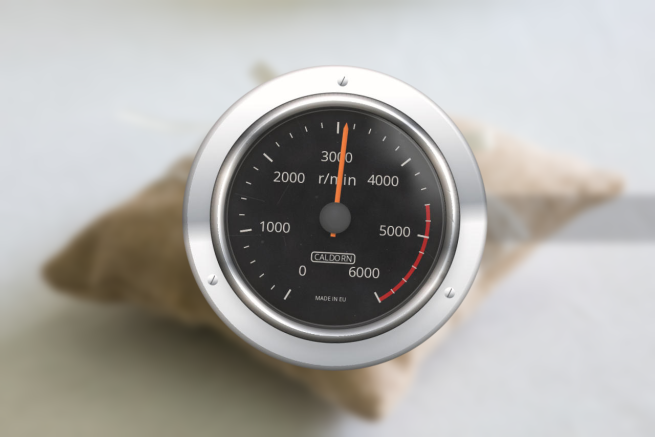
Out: value=3100 unit=rpm
